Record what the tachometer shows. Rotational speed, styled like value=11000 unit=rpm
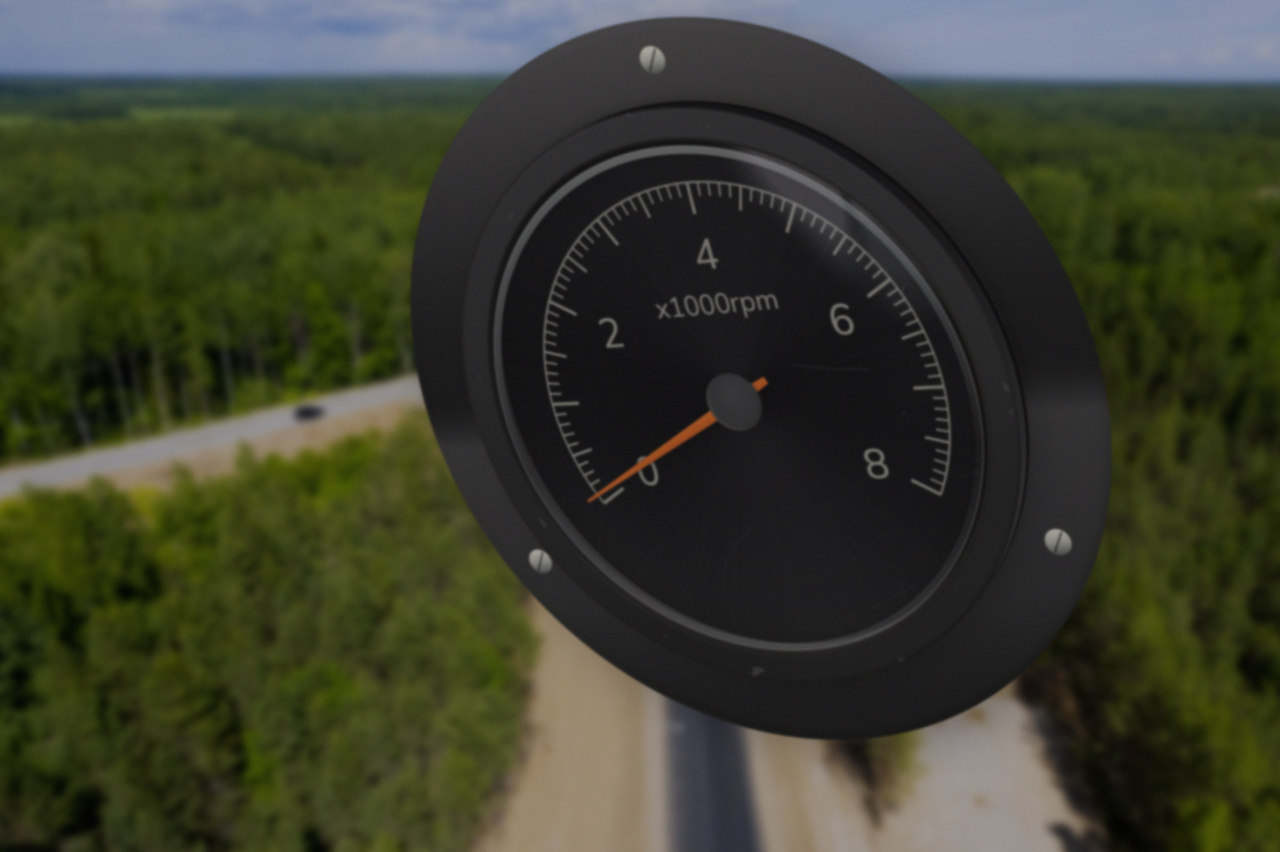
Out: value=100 unit=rpm
